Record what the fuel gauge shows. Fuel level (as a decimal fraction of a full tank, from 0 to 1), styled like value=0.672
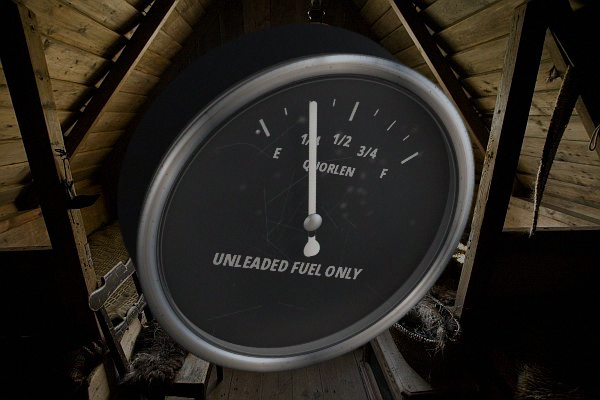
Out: value=0.25
